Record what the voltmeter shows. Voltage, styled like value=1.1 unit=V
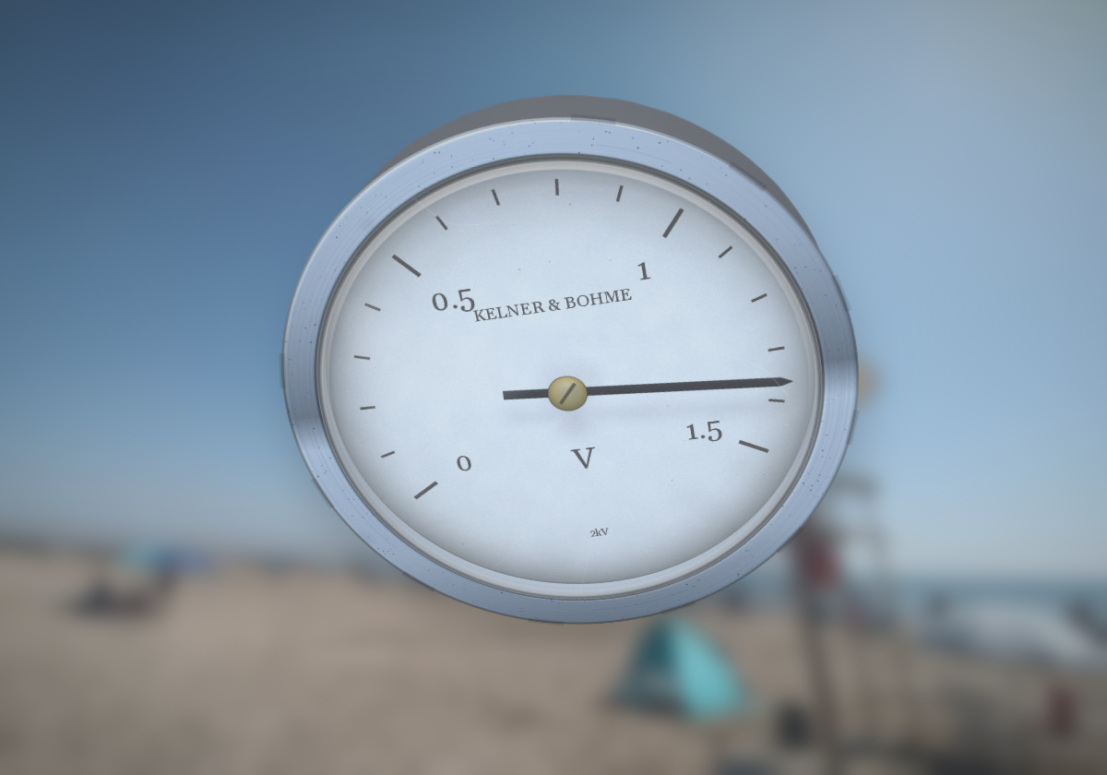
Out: value=1.35 unit=V
